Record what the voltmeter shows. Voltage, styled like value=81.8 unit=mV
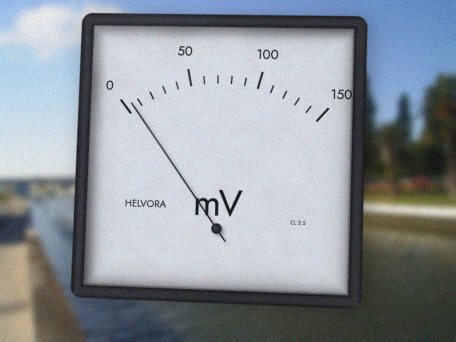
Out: value=5 unit=mV
